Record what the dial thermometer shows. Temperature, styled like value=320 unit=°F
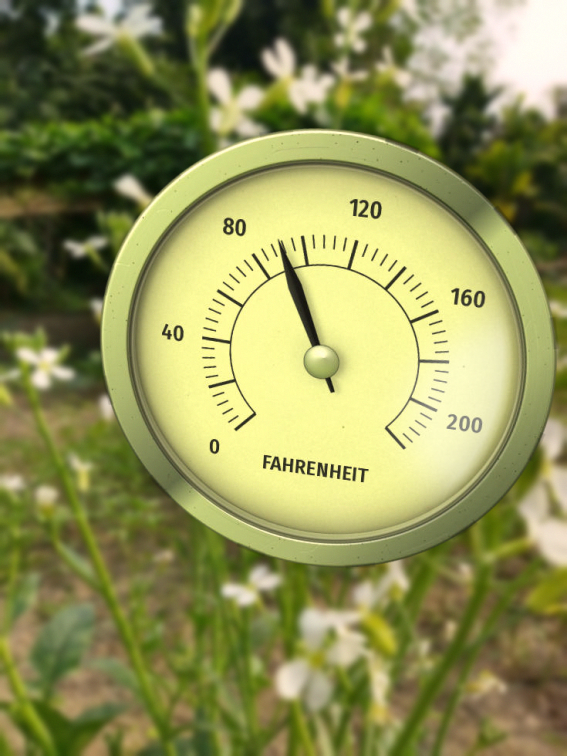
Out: value=92 unit=°F
